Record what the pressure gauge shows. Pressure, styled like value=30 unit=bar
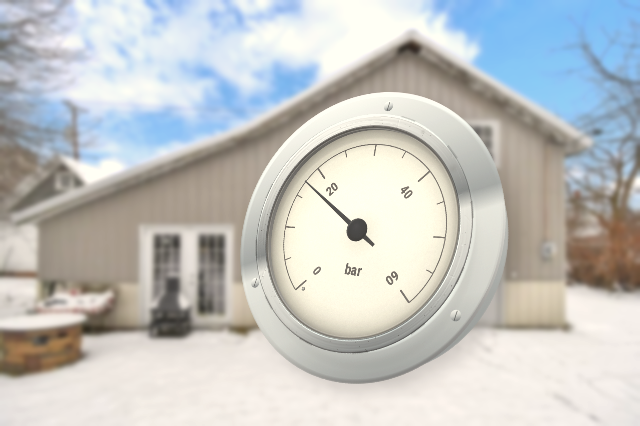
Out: value=17.5 unit=bar
